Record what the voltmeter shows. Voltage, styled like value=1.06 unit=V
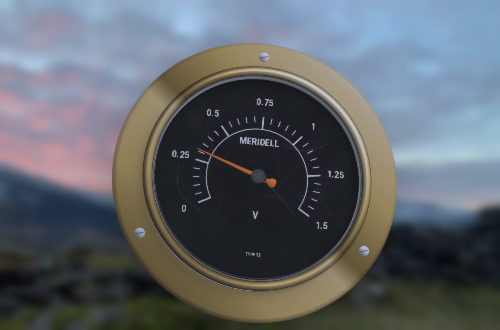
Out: value=0.3 unit=V
